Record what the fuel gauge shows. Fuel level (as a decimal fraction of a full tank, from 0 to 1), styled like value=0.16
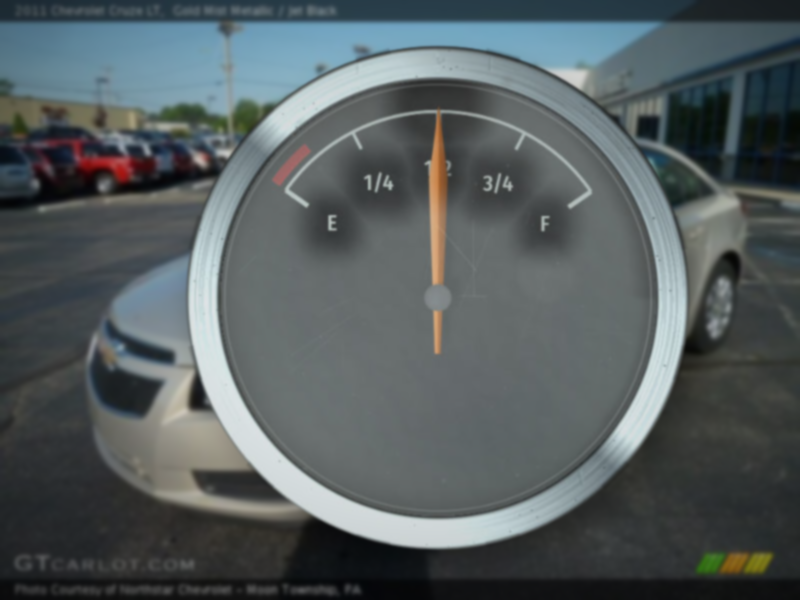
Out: value=0.5
